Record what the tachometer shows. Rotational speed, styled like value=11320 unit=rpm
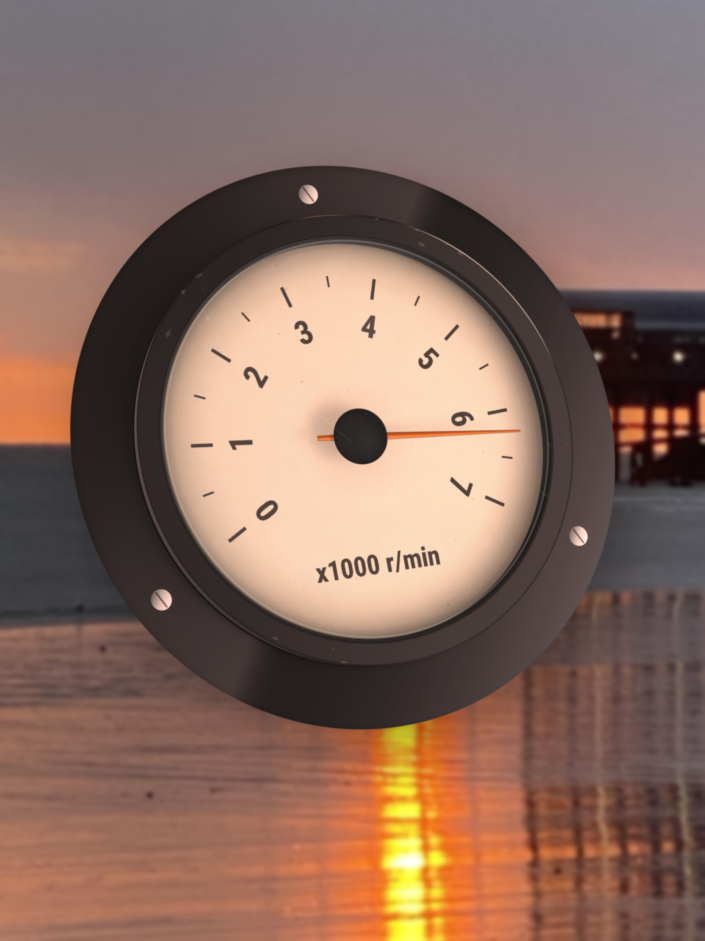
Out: value=6250 unit=rpm
